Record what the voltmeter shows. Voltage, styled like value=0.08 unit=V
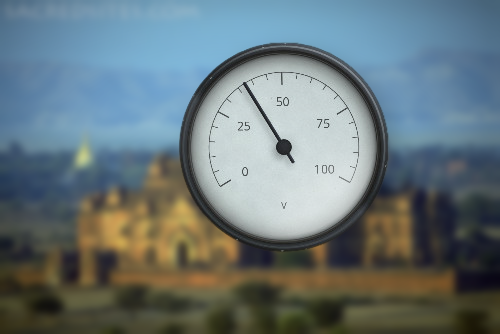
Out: value=37.5 unit=V
